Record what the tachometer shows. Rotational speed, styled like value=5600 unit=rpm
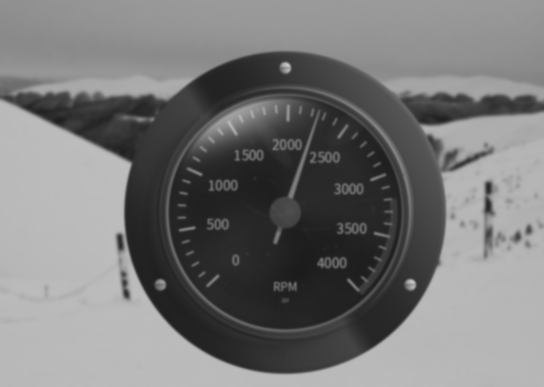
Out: value=2250 unit=rpm
